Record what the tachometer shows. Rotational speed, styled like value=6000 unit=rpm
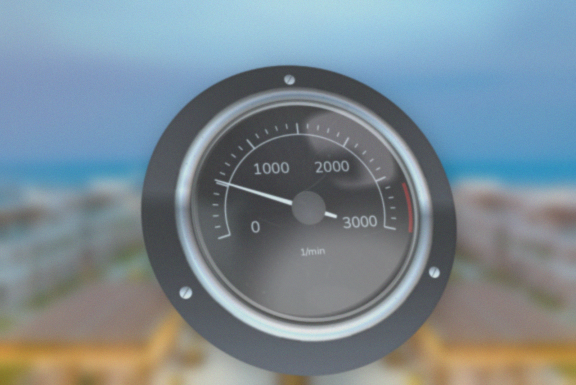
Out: value=500 unit=rpm
